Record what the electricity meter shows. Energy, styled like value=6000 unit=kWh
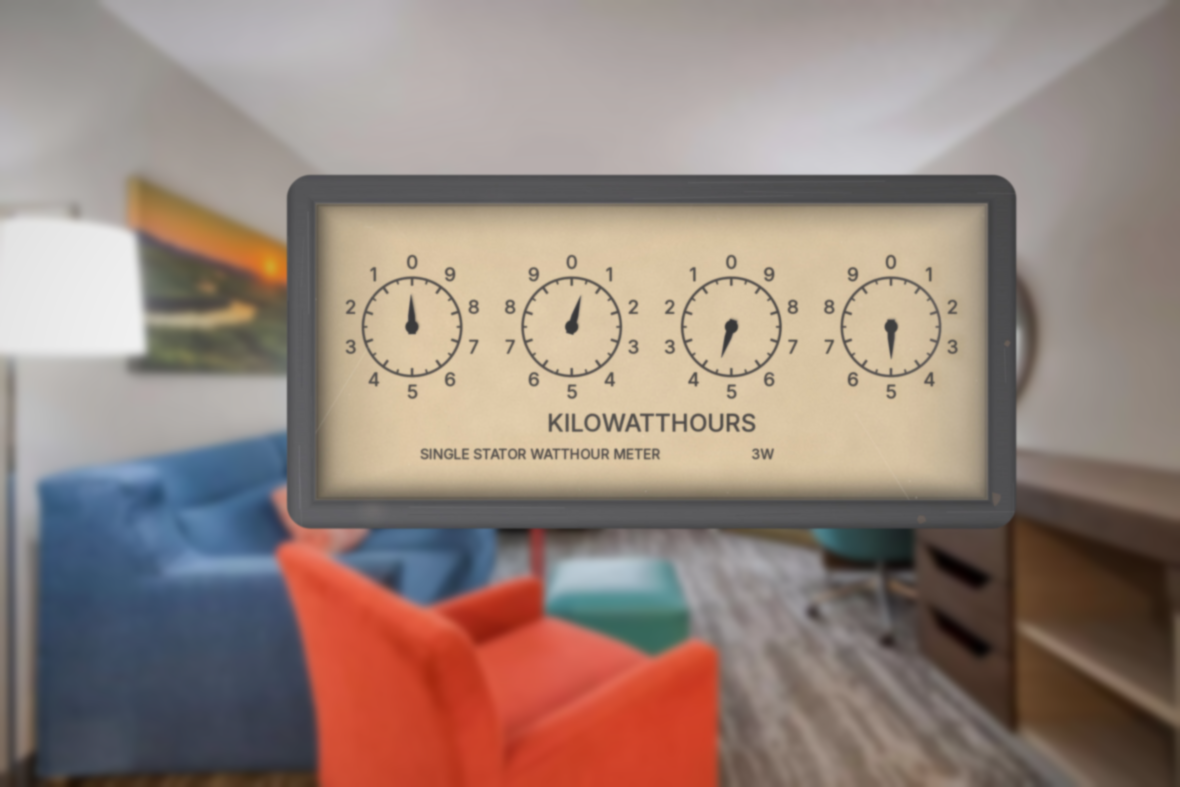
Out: value=45 unit=kWh
